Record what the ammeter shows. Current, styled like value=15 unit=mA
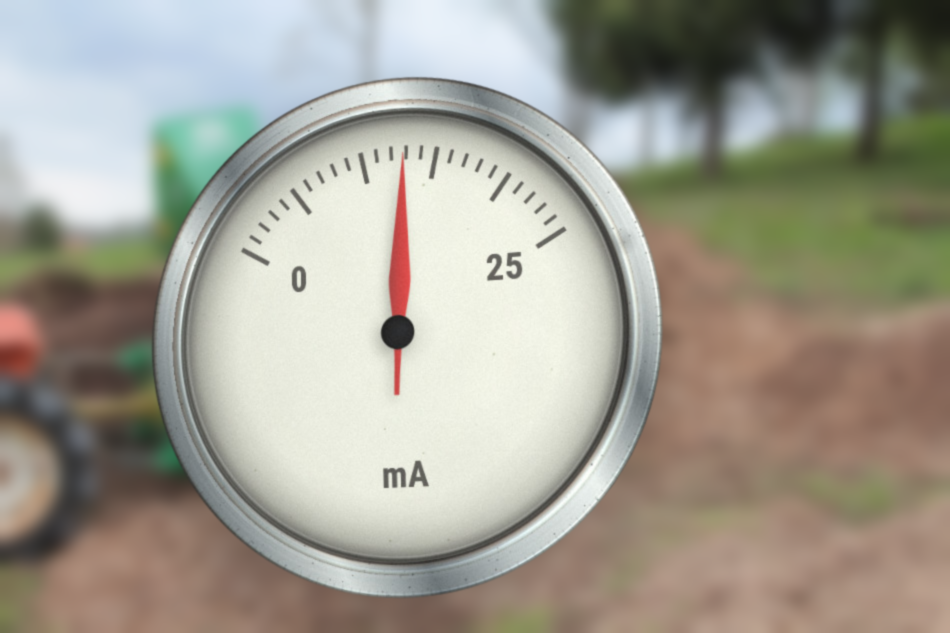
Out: value=13 unit=mA
